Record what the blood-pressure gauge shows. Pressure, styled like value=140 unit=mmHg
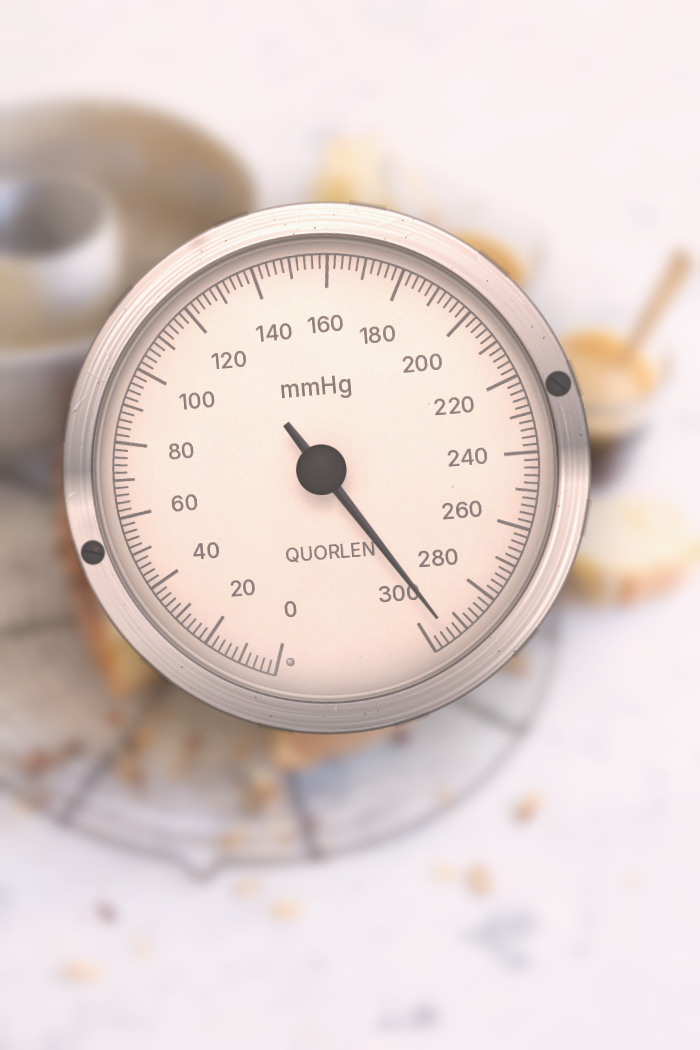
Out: value=294 unit=mmHg
